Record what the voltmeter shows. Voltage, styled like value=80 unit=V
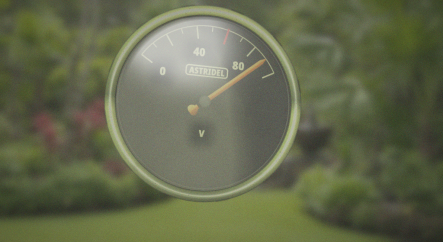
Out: value=90 unit=V
